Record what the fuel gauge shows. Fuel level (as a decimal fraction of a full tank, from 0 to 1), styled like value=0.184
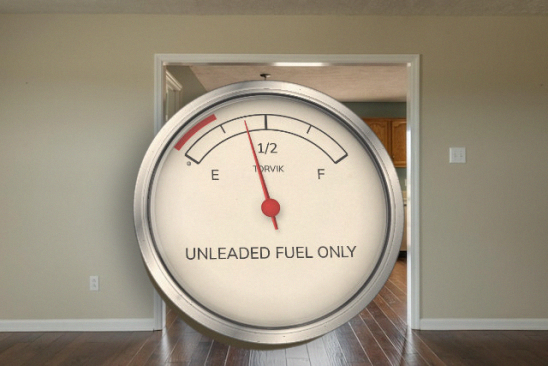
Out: value=0.375
